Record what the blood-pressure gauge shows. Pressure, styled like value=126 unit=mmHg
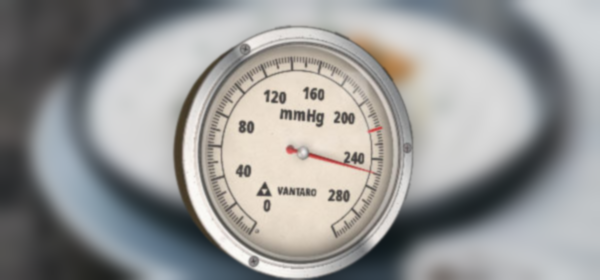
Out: value=250 unit=mmHg
